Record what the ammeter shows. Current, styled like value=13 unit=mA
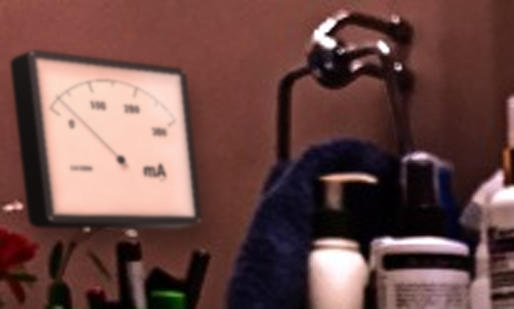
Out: value=25 unit=mA
